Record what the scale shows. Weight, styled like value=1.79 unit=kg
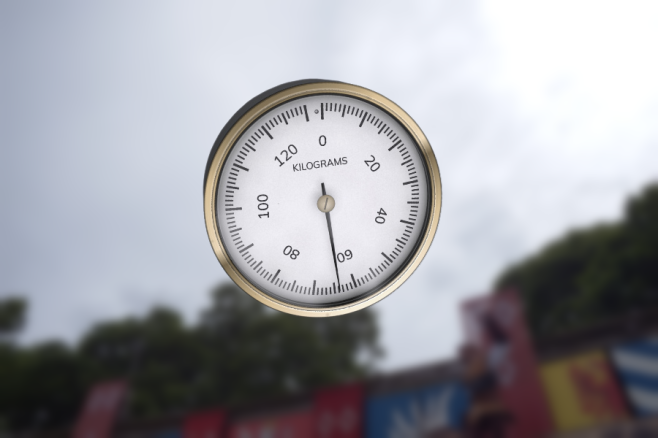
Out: value=64 unit=kg
